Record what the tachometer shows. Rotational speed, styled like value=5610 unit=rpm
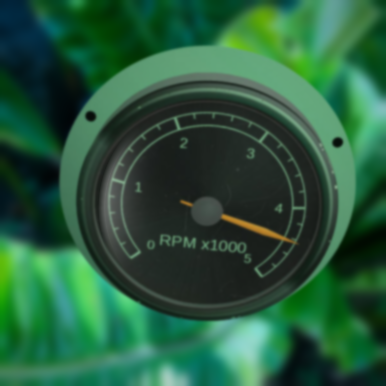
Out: value=4400 unit=rpm
